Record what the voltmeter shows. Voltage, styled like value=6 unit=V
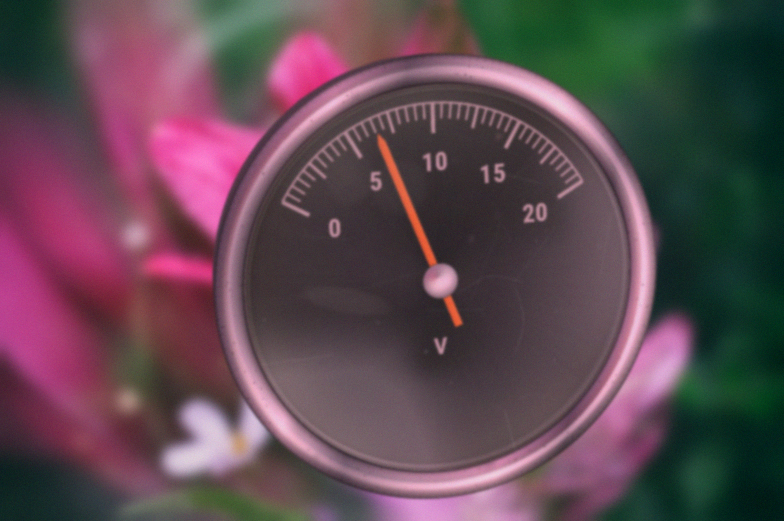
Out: value=6.5 unit=V
